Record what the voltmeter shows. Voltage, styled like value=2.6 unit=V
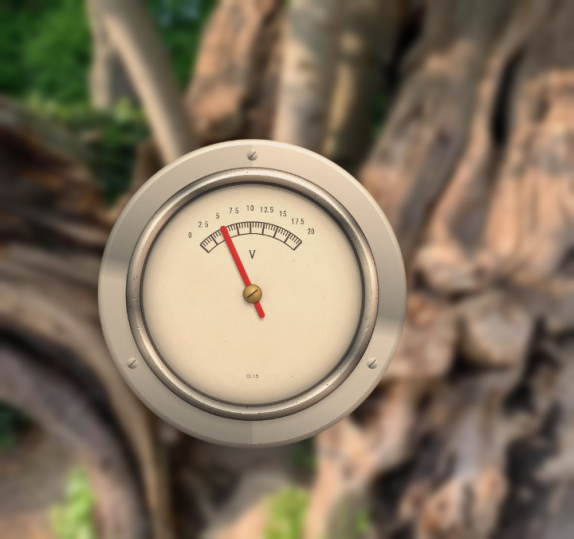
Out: value=5 unit=V
